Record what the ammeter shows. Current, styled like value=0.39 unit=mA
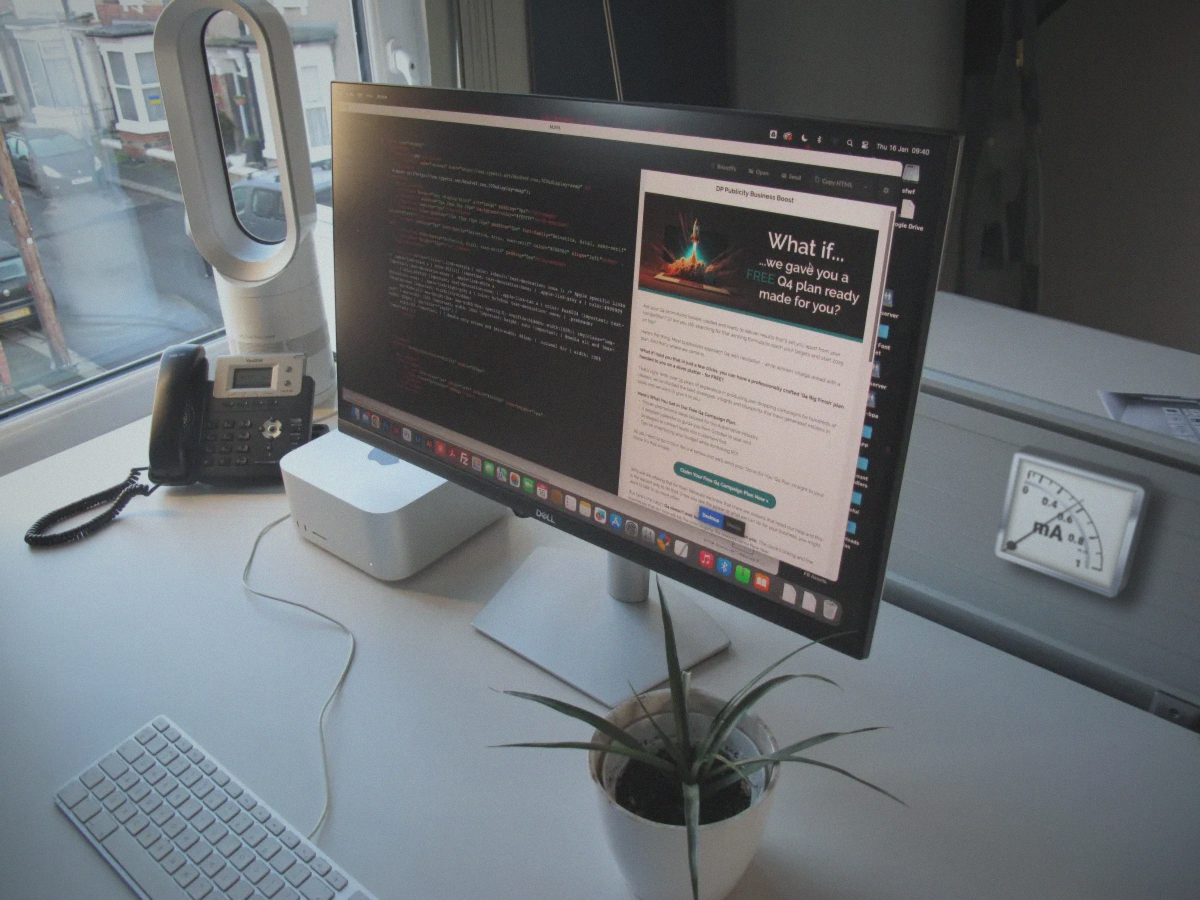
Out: value=0.55 unit=mA
